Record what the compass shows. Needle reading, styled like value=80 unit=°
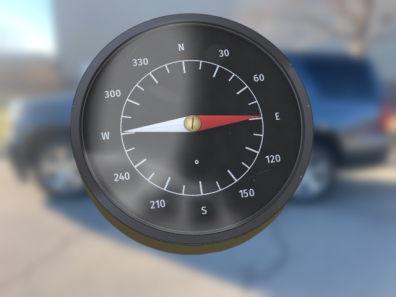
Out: value=90 unit=°
